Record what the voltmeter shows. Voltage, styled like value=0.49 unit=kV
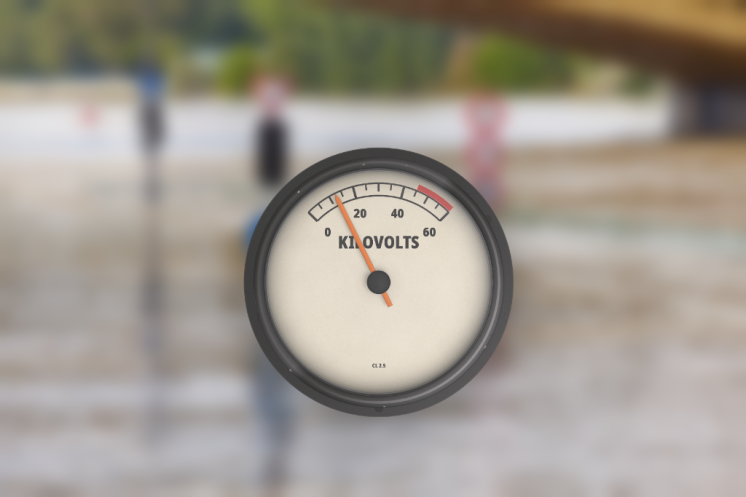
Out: value=12.5 unit=kV
